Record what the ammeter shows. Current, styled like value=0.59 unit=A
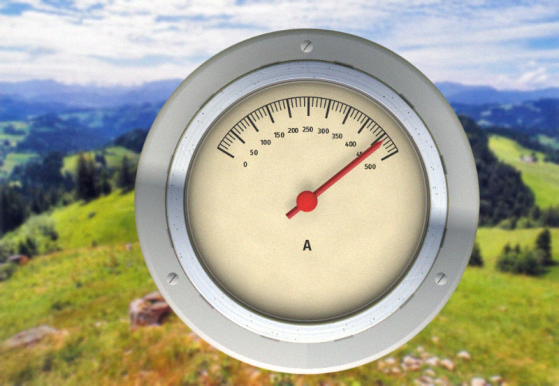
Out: value=460 unit=A
